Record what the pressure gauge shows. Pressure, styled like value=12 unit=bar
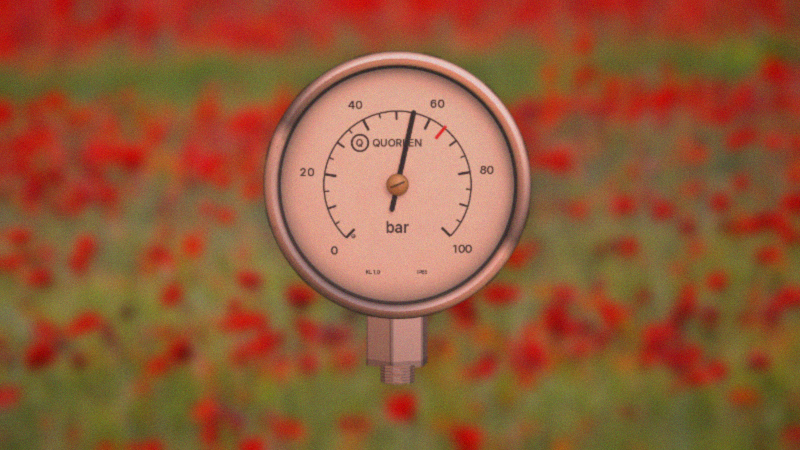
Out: value=55 unit=bar
